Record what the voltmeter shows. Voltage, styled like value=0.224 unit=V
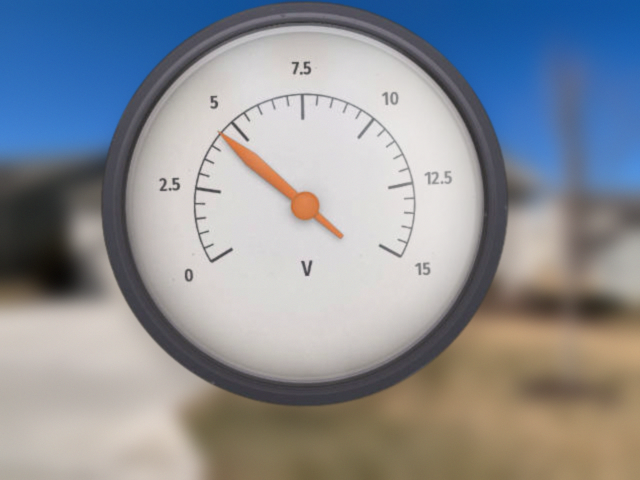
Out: value=4.5 unit=V
